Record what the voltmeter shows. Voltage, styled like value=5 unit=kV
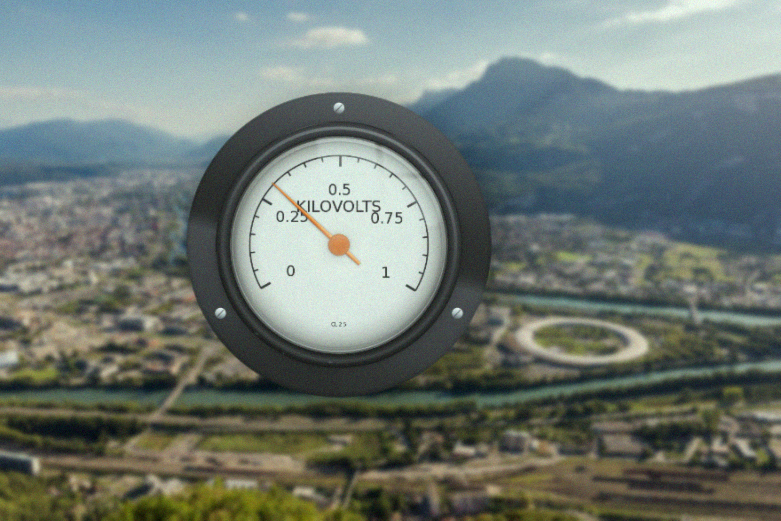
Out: value=0.3 unit=kV
